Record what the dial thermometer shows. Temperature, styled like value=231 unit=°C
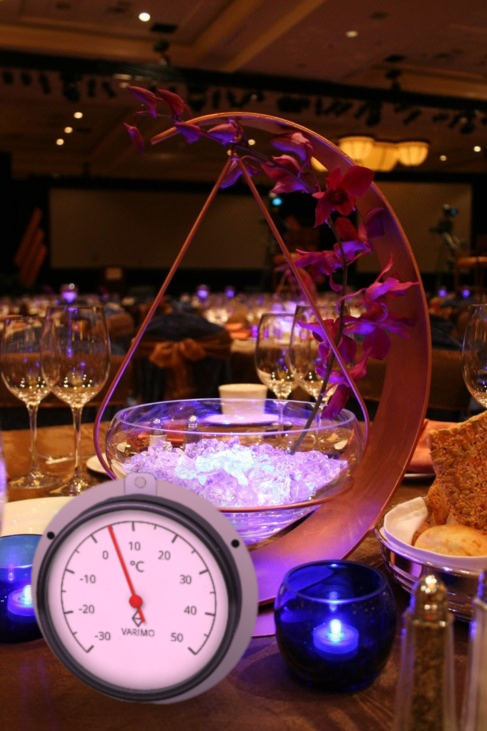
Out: value=5 unit=°C
